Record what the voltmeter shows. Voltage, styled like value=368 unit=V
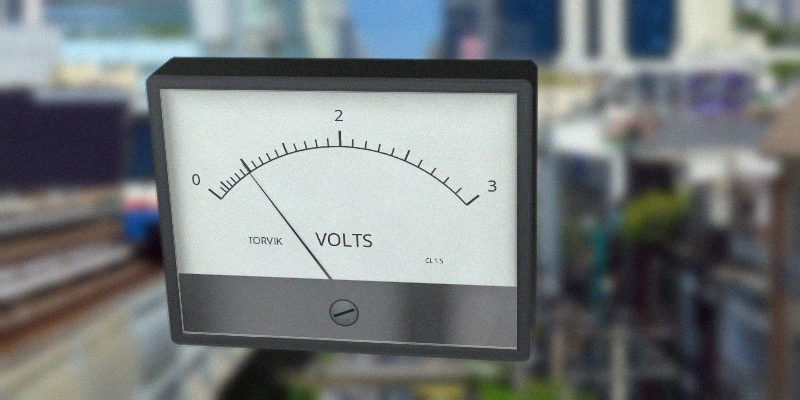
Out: value=1 unit=V
